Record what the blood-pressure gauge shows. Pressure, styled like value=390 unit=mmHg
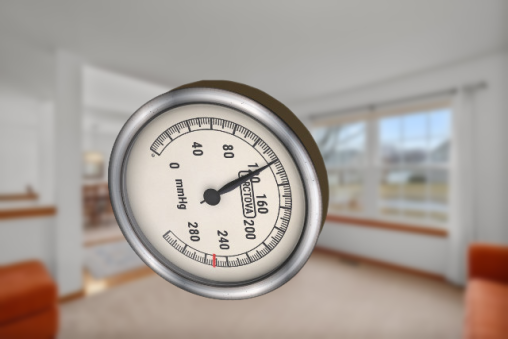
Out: value=120 unit=mmHg
